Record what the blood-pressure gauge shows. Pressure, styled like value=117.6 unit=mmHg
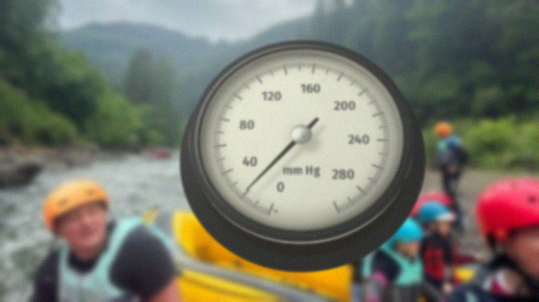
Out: value=20 unit=mmHg
